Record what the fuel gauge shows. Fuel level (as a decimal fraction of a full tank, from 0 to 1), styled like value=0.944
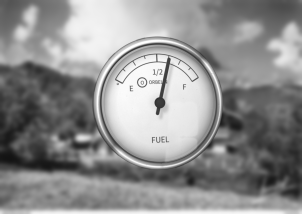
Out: value=0.625
